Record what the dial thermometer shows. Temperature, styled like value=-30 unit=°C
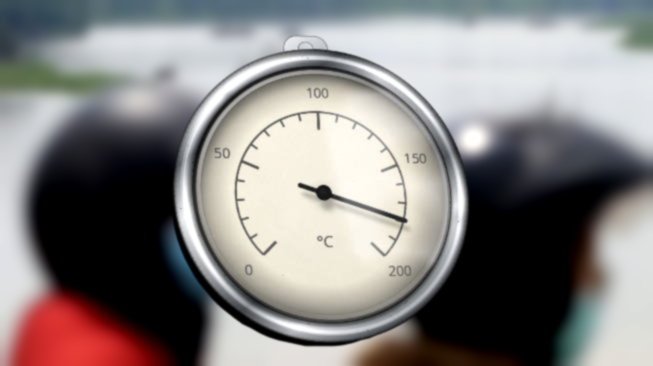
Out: value=180 unit=°C
